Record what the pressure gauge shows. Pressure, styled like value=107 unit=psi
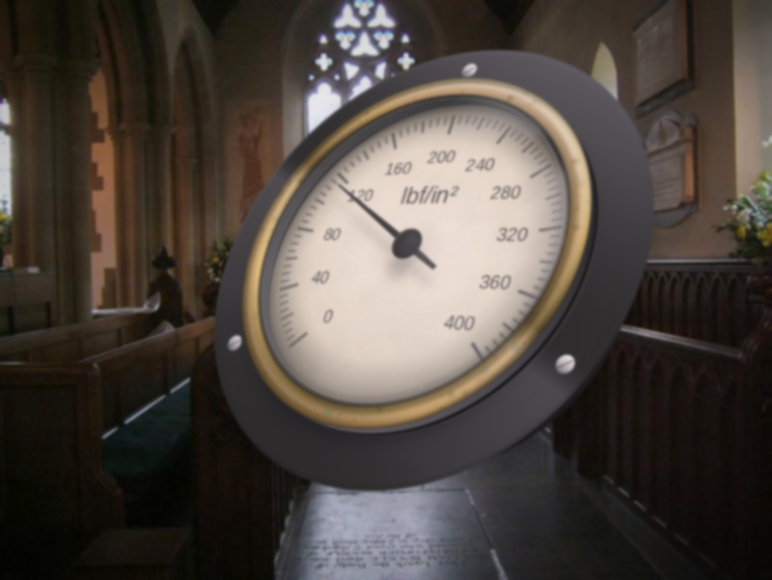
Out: value=115 unit=psi
